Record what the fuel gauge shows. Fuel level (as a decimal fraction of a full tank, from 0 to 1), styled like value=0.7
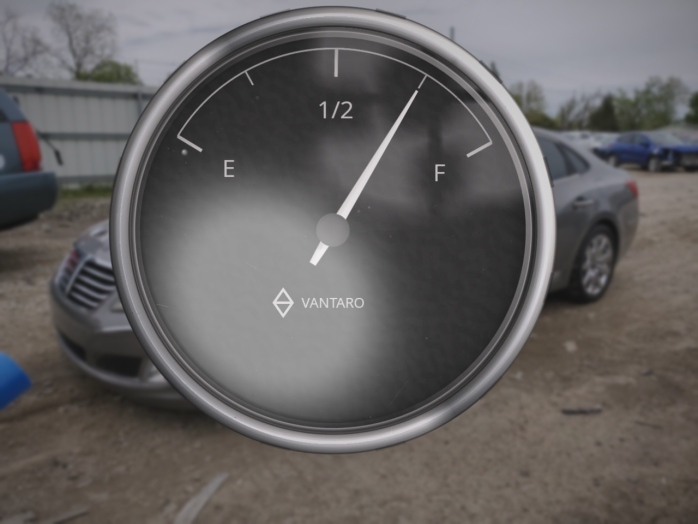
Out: value=0.75
